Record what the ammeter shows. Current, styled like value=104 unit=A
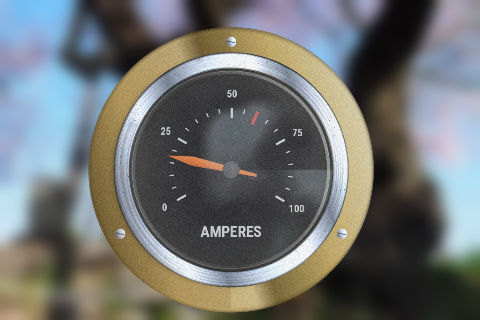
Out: value=17.5 unit=A
